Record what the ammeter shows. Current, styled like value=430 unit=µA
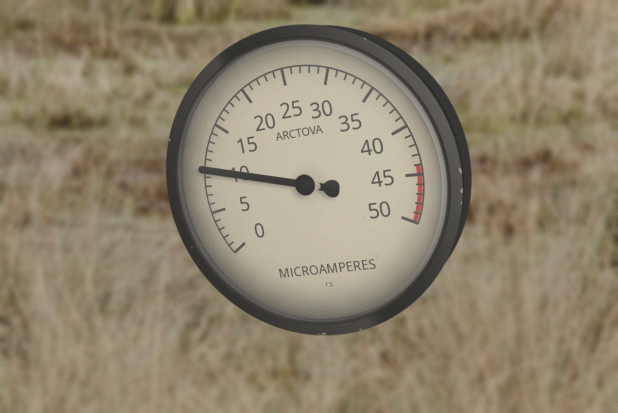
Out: value=10 unit=µA
